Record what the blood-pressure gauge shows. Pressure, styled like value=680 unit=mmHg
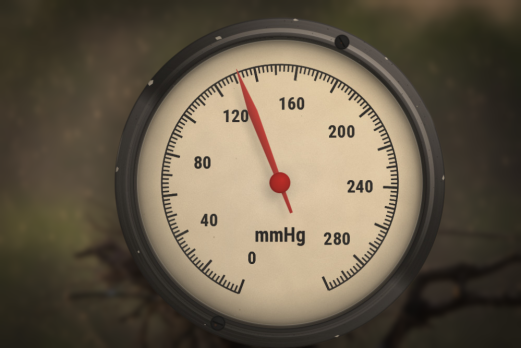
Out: value=132 unit=mmHg
